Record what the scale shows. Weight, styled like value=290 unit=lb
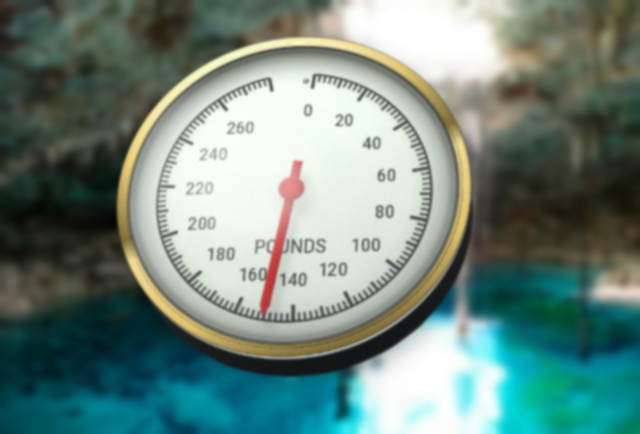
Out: value=150 unit=lb
